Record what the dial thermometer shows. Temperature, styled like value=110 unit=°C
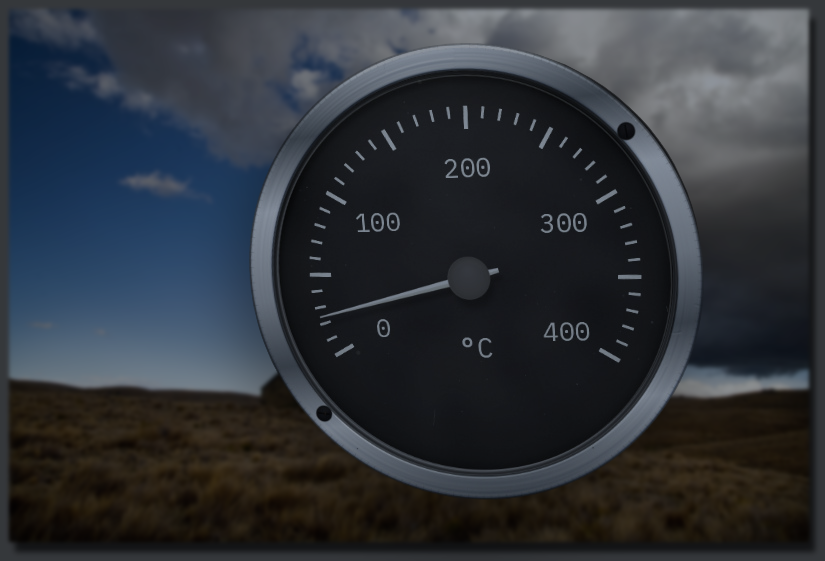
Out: value=25 unit=°C
